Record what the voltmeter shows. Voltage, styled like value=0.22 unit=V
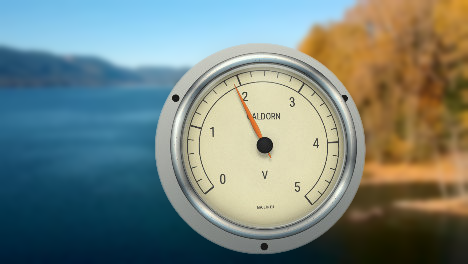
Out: value=1.9 unit=V
